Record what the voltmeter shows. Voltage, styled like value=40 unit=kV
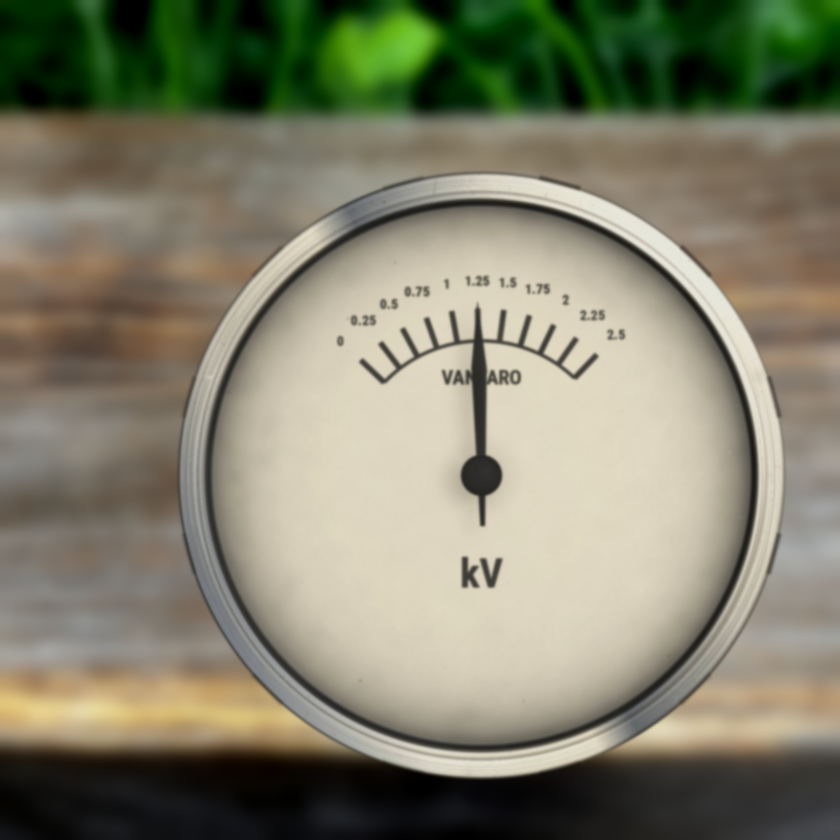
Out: value=1.25 unit=kV
